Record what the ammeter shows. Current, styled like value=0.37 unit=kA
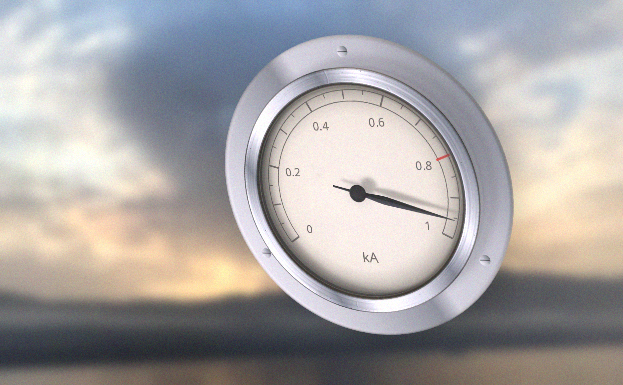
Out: value=0.95 unit=kA
